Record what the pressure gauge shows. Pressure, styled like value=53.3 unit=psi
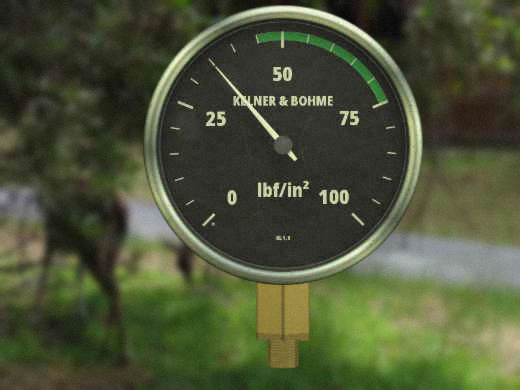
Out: value=35 unit=psi
